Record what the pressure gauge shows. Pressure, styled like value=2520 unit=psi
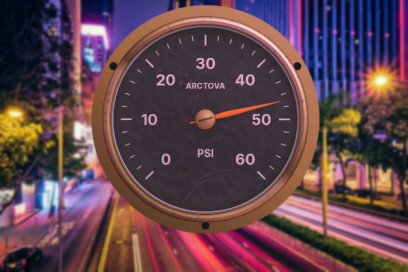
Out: value=47 unit=psi
